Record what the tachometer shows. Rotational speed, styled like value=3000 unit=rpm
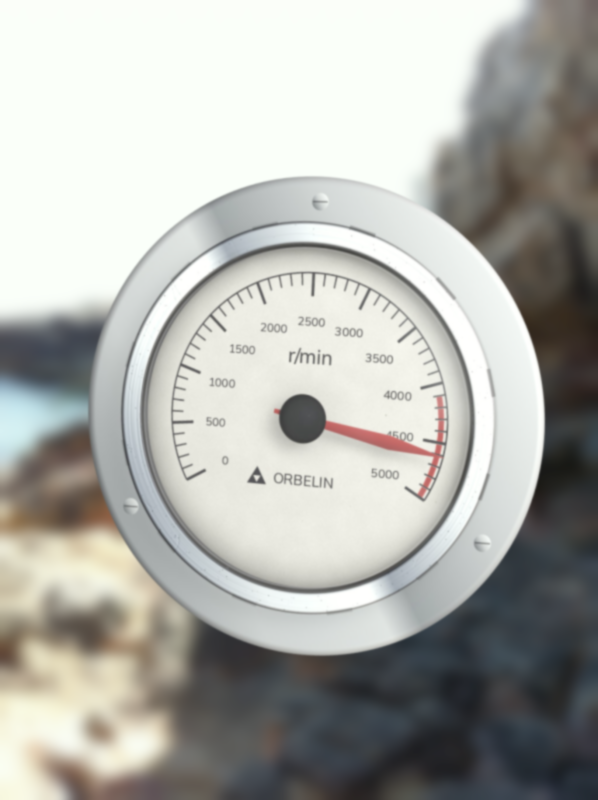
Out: value=4600 unit=rpm
